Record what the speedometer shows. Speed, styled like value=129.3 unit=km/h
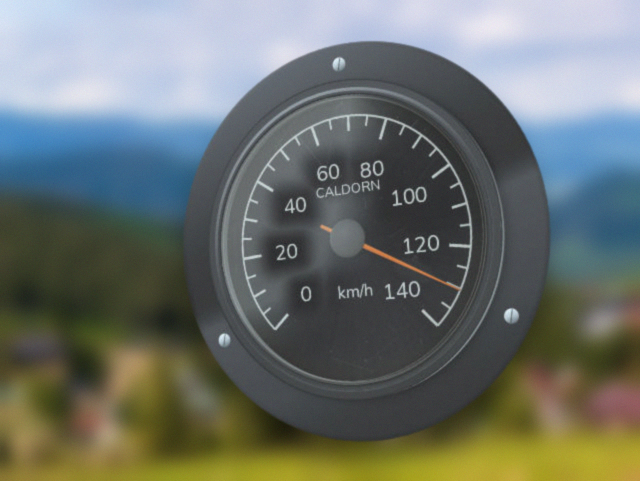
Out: value=130 unit=km/h
